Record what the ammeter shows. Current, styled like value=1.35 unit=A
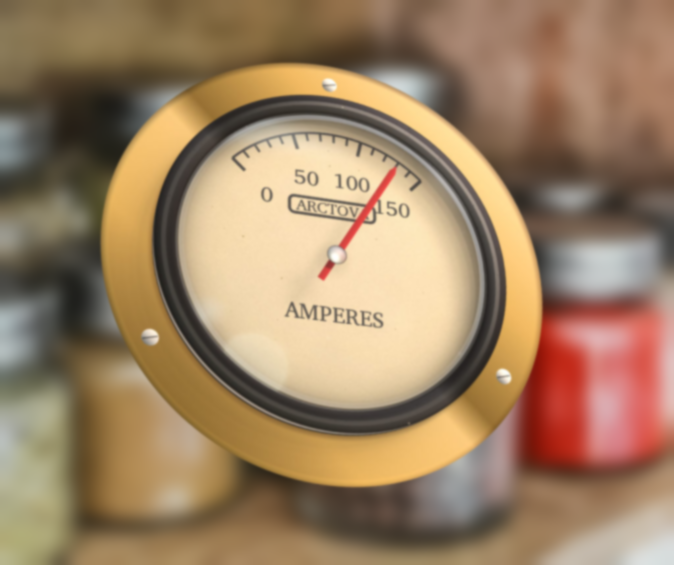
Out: value=130 unit=A
